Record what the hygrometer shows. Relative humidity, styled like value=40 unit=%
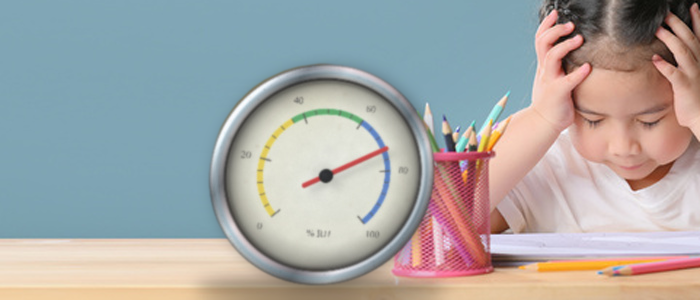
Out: value=72 unit=%
